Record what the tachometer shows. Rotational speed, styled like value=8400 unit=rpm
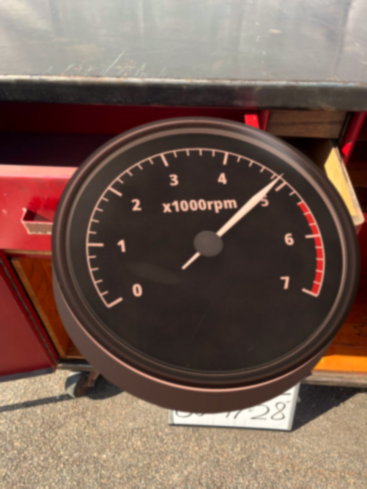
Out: value=4900 unit=rpm
